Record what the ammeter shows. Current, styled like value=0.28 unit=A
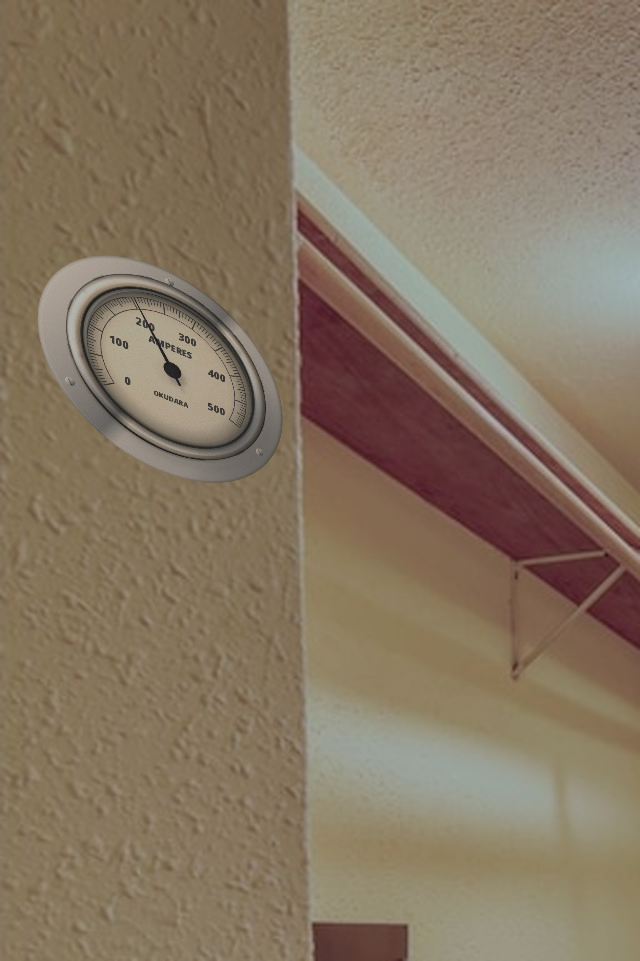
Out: value=200 unit=A
